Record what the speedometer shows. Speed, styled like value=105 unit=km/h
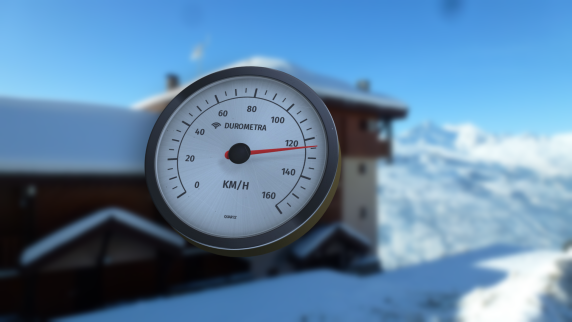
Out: value=125 unit=km/h
